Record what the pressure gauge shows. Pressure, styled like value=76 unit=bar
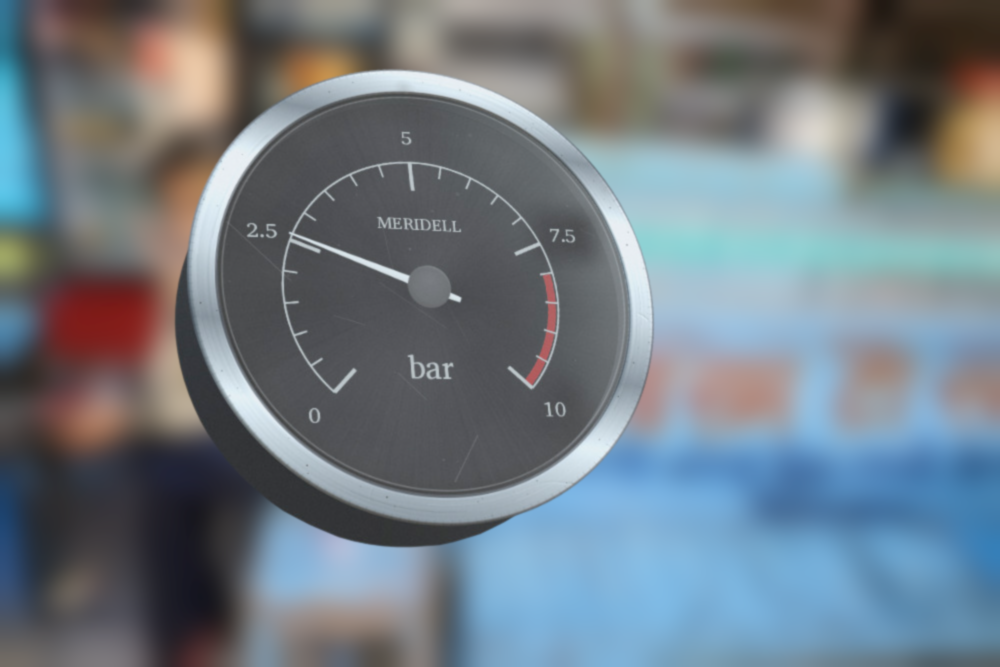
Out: value=2.5 unit=bar
